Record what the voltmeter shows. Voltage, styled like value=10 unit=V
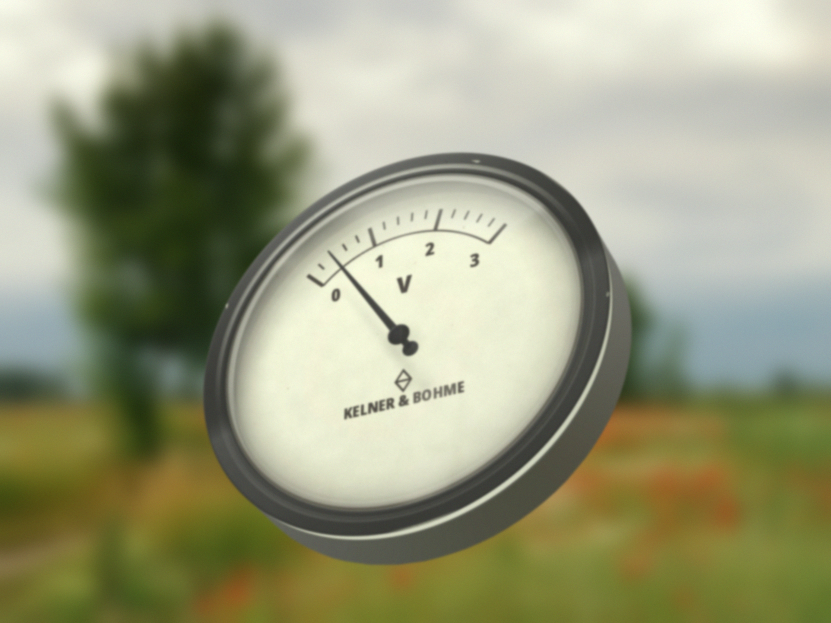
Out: value=0.4 unit=V
